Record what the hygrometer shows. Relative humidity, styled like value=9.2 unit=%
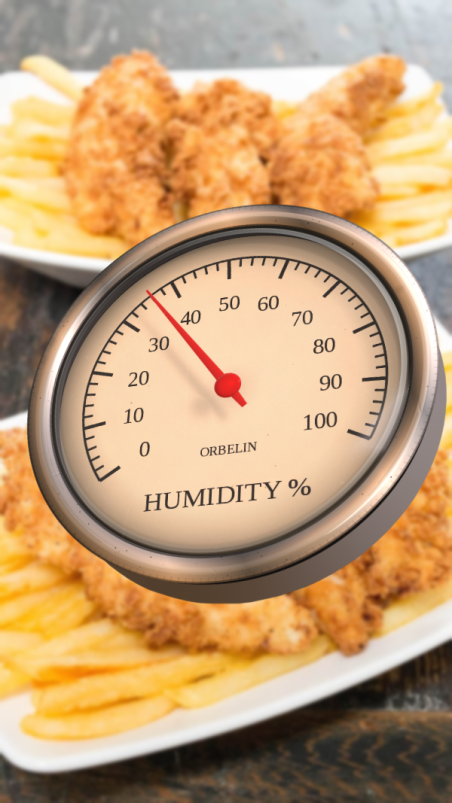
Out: value=36 unit=%
